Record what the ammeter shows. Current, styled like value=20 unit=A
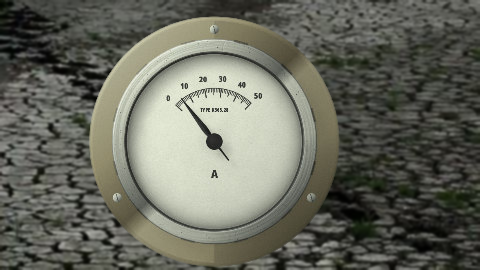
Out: value=5 unit=A
